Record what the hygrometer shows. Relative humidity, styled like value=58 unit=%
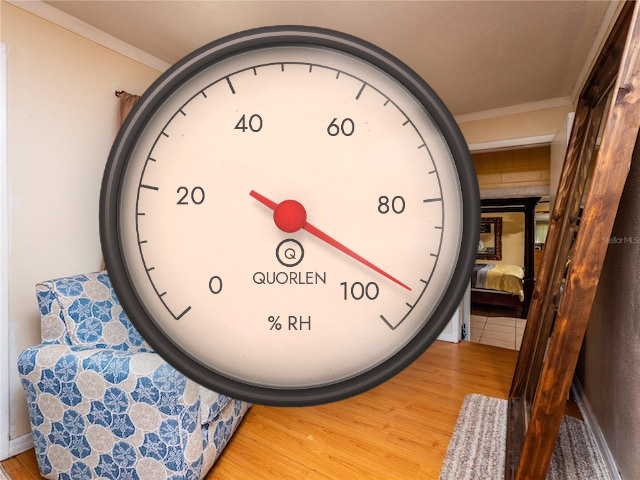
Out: value=94 unit=%
